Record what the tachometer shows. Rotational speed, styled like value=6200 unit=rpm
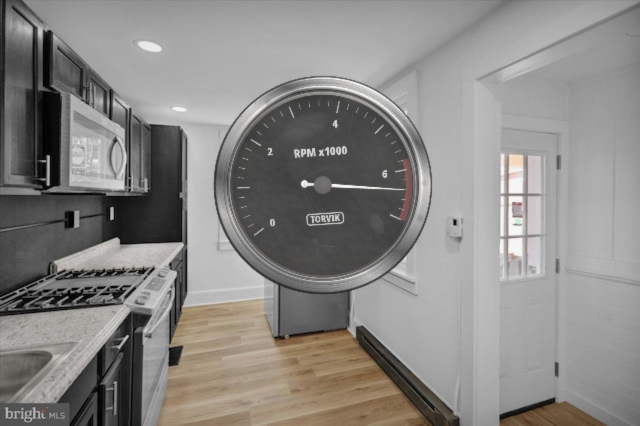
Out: value=6400 unit=rpm
